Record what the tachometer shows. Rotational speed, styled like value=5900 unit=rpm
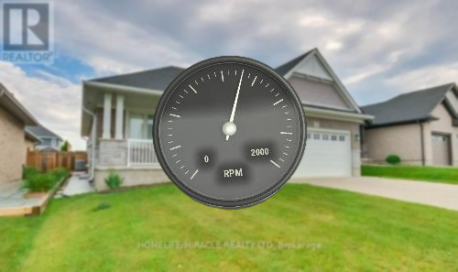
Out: value=1150 unit=rpm
